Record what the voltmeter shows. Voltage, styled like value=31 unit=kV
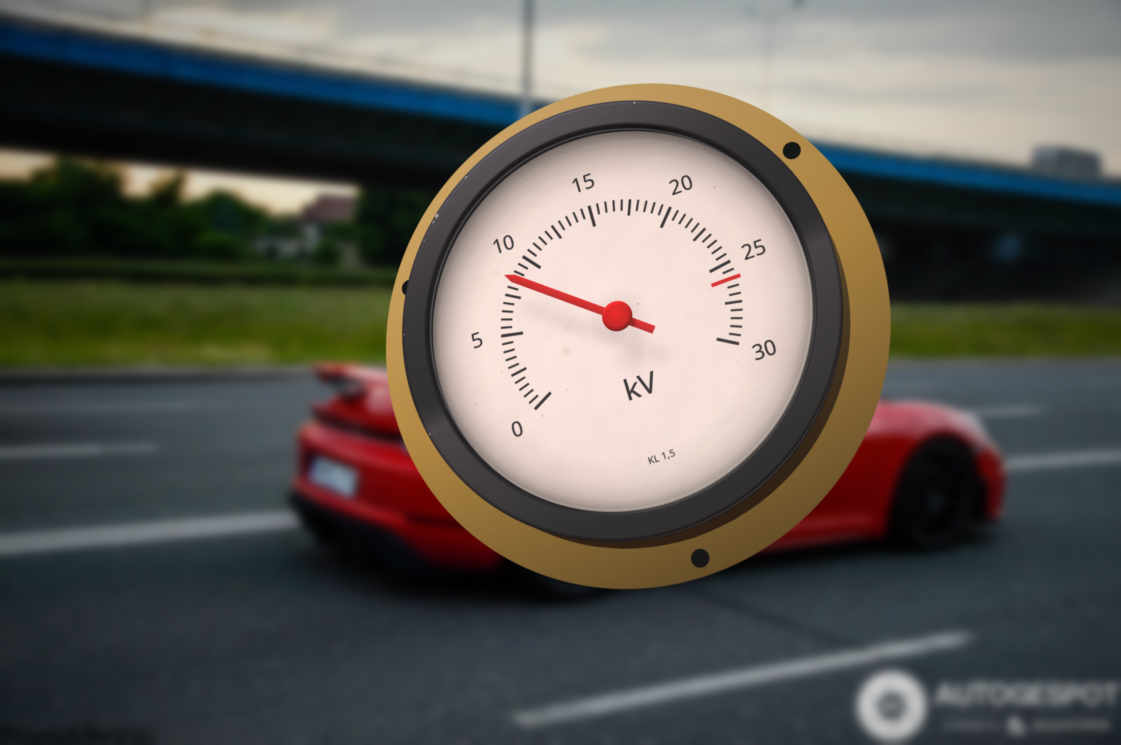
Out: value=8.5 unit=kV
